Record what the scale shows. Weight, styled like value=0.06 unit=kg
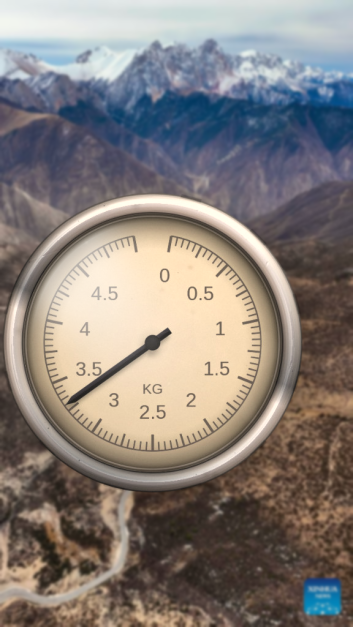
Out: value=3.3 unit=kg
